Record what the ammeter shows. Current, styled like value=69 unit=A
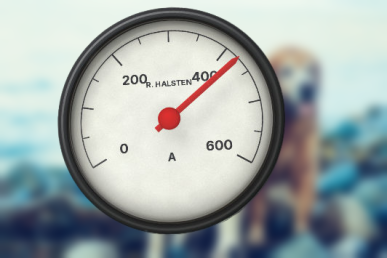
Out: value=425 unit=A
